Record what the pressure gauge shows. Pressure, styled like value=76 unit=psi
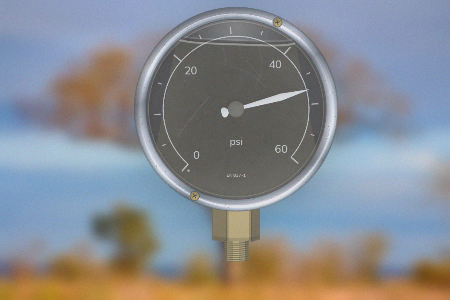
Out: value=47.5 unit=psi
